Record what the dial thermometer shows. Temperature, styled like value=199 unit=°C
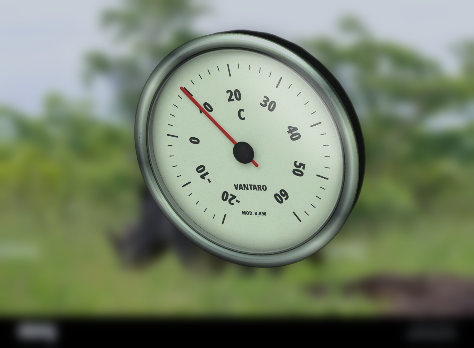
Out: value=10 unit=°C
